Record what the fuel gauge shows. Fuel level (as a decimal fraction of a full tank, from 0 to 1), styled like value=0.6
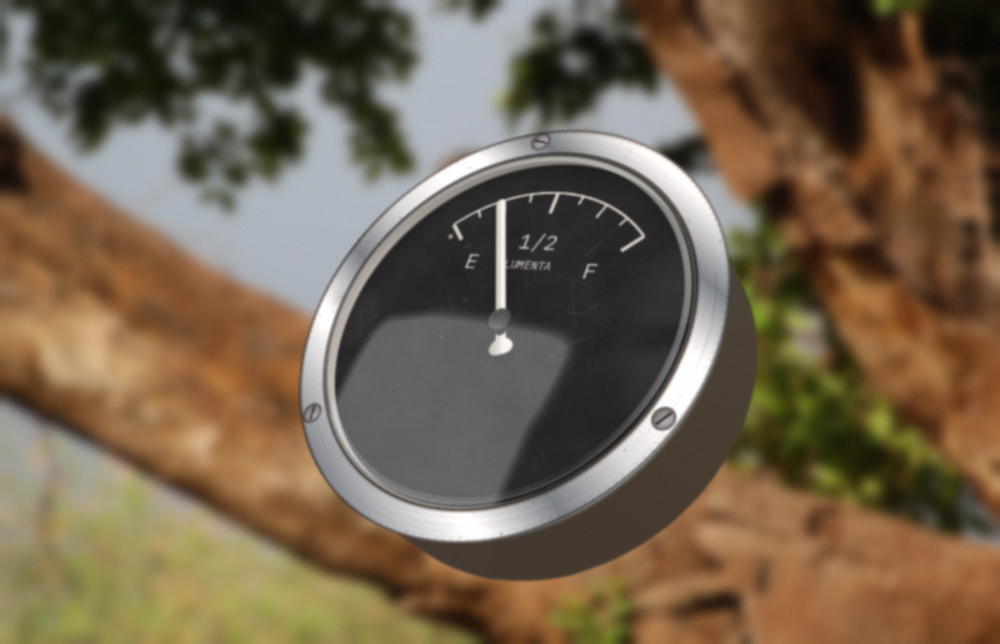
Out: value=0.25
